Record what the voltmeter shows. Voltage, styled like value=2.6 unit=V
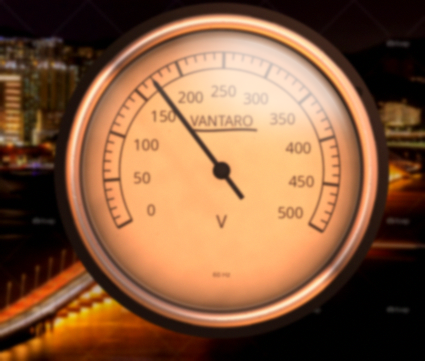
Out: value=170 unit=V
